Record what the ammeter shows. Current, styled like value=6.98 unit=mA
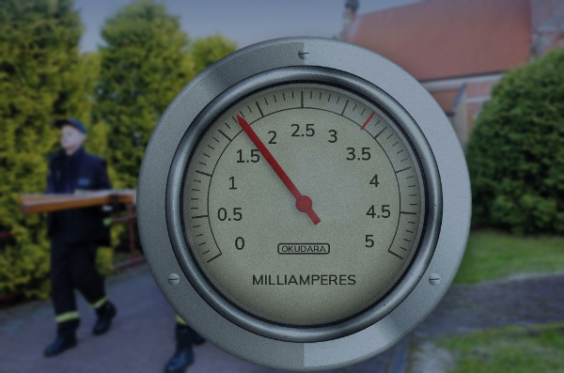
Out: value=1.75 unit=mA
